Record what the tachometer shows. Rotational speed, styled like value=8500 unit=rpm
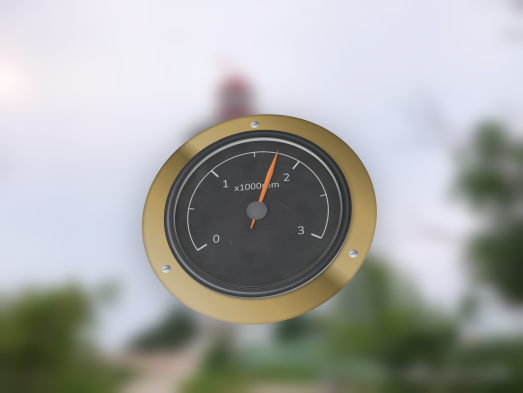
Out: value=1750 unit=rpm
